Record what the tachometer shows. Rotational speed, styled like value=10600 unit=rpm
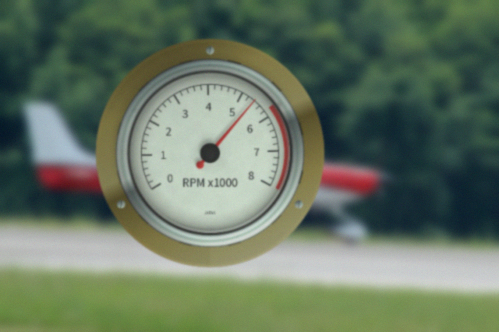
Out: value=5400 unit=rpm
